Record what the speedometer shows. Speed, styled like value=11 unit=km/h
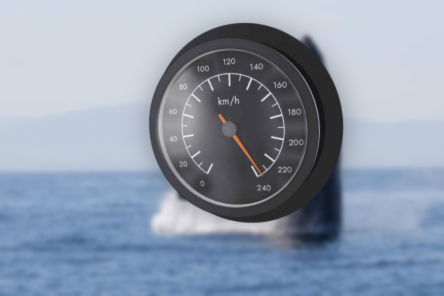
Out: value=235 unit=km/h
